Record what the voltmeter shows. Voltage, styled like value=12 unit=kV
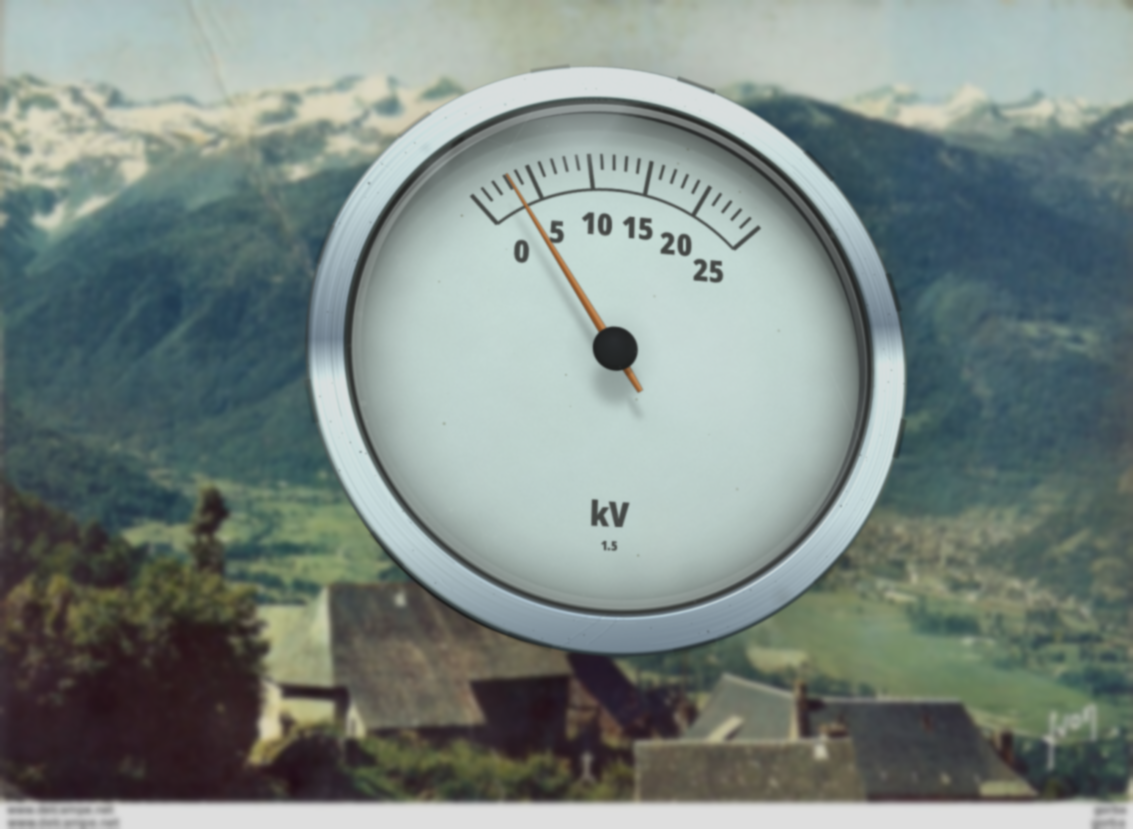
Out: value=3 unit=kV
